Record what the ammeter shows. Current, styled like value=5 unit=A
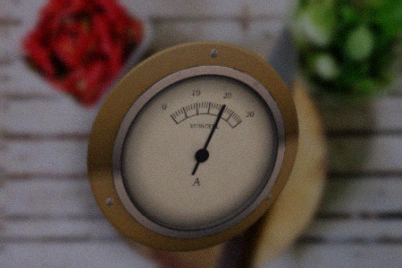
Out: value=20 unit=A
